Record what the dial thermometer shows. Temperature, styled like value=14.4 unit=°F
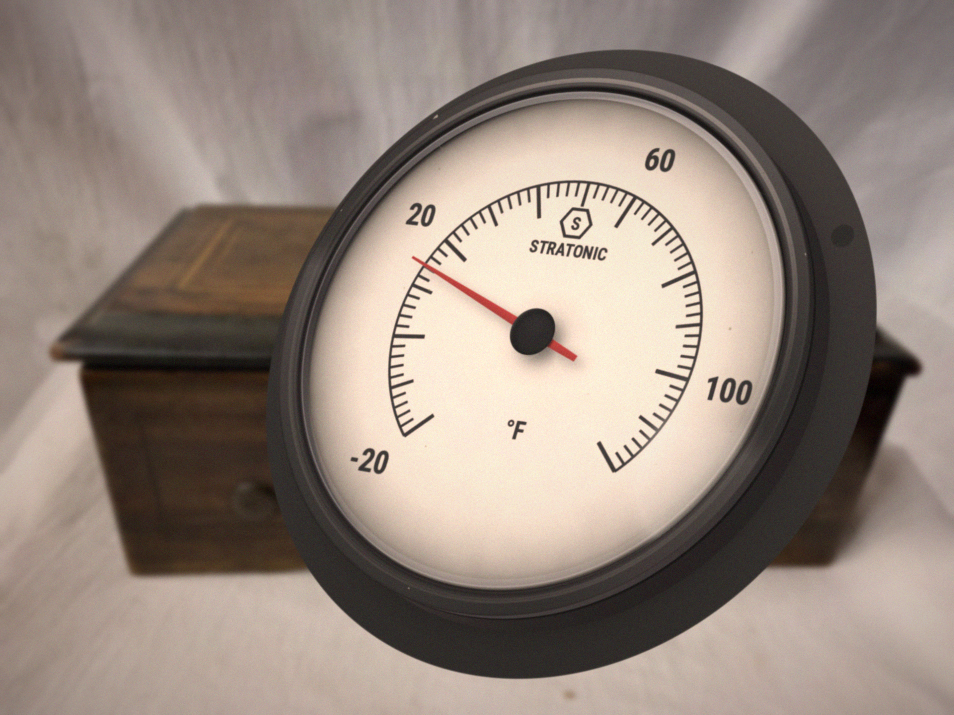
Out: value=14 unit=°F
